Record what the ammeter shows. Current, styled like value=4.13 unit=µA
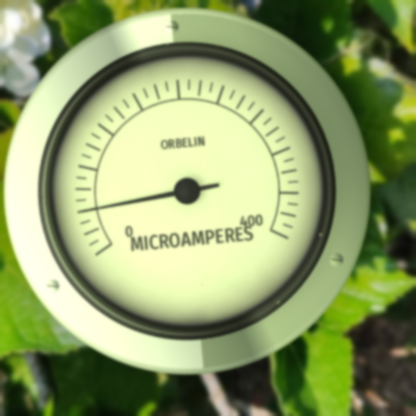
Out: value=40 unit=µA
